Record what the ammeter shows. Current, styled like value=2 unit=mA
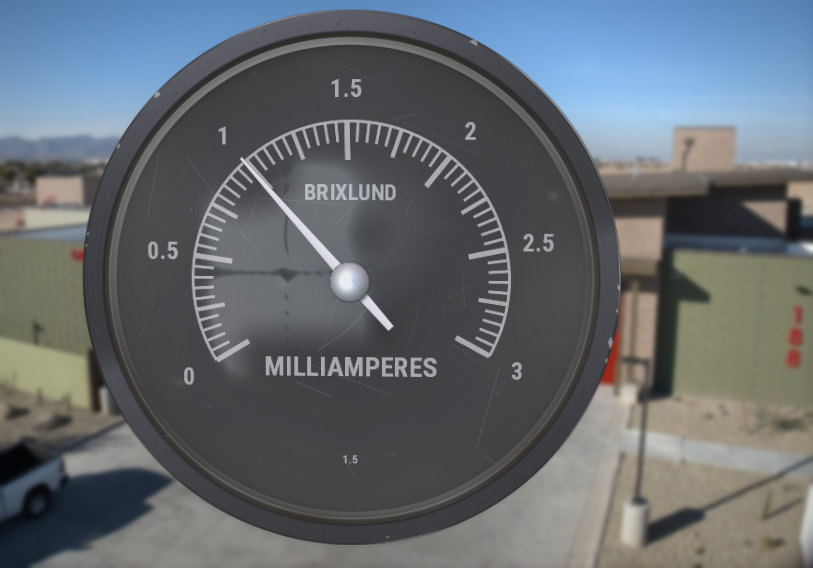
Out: value=1 unit=mA
